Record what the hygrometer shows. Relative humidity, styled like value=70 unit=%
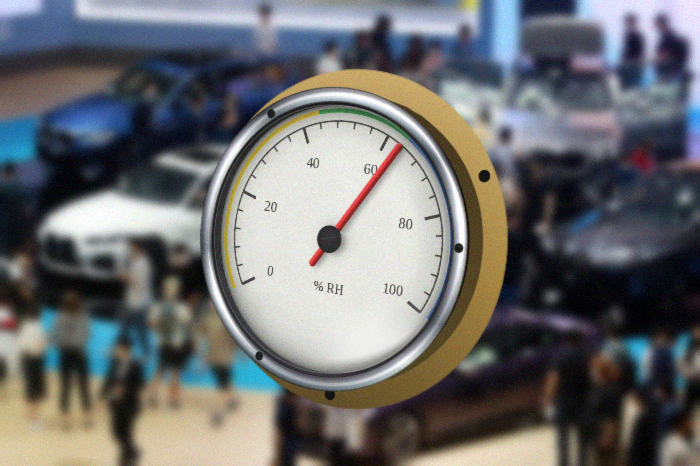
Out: value=64 unit=%
